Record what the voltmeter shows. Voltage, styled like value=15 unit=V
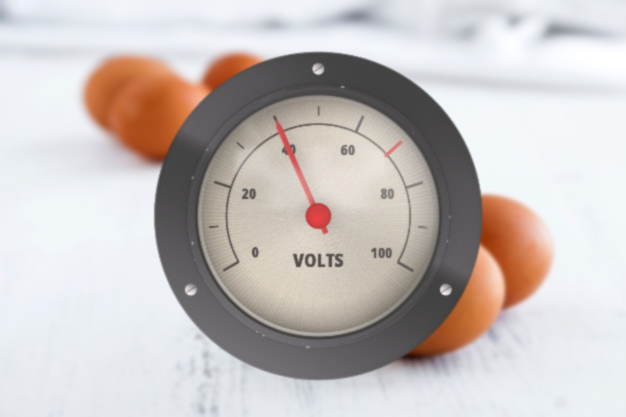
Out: value=40 unit=V
